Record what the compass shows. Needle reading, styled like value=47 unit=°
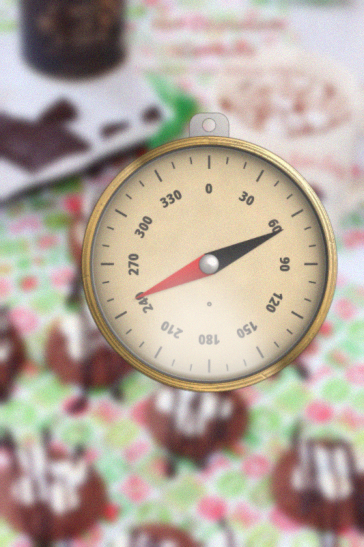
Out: value=245 unit=°
